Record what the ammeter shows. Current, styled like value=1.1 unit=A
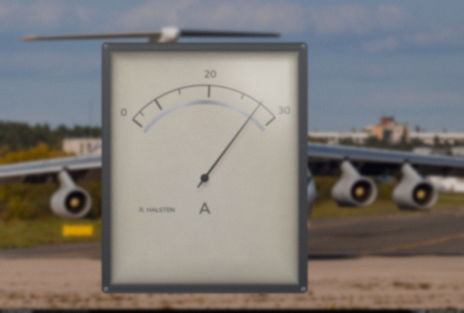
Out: value=27.5 unit=A
